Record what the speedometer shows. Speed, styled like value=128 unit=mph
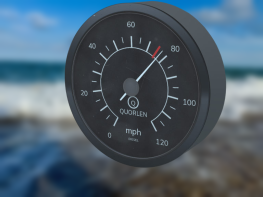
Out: value=77.5 unit=mph
